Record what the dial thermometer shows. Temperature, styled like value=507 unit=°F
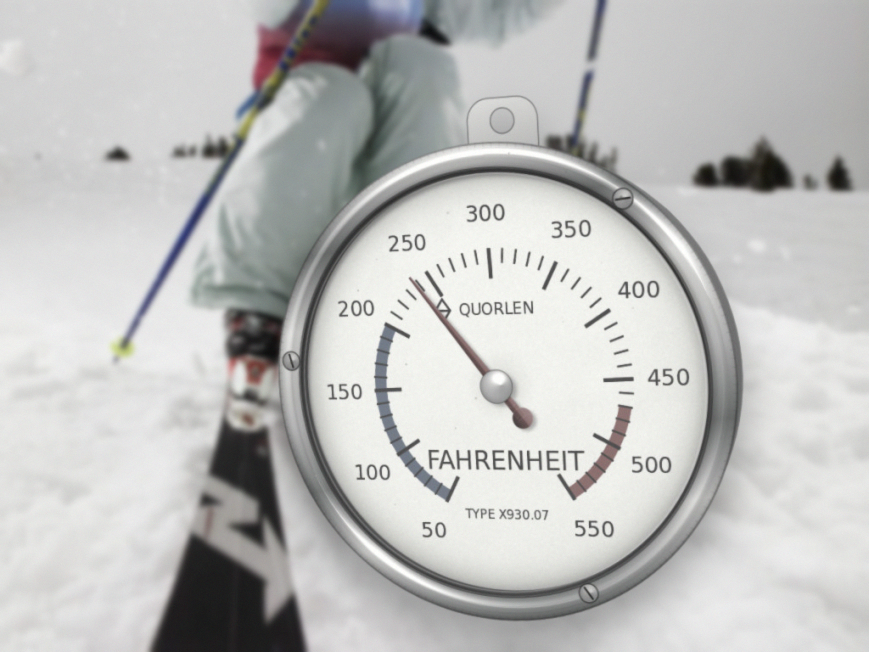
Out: value=240 unit=°F
